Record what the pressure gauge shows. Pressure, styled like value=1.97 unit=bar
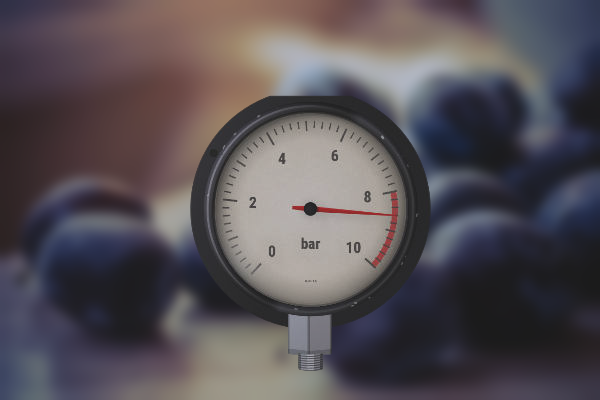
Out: value=8.6 unit=bar
